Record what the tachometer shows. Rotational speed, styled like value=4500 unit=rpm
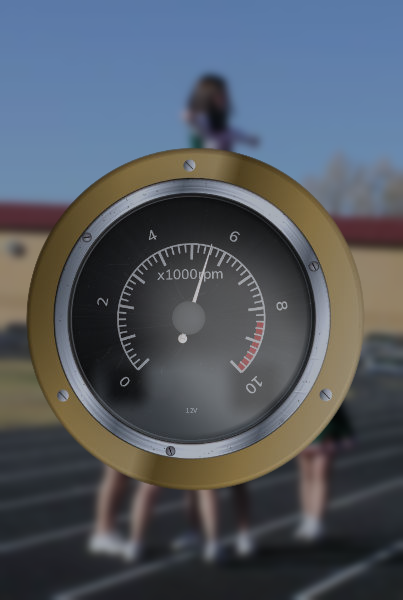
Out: value=5600 unit=rpm
